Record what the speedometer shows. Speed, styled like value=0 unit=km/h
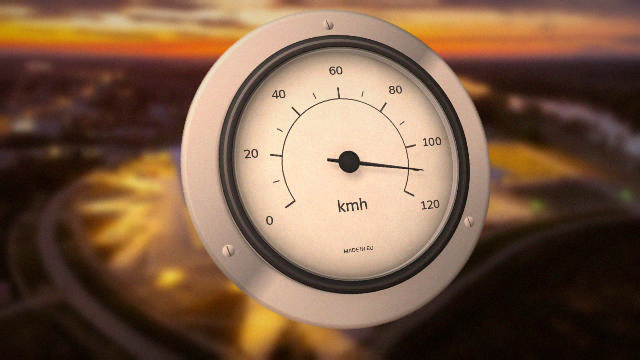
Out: value=110 unit=km/h
